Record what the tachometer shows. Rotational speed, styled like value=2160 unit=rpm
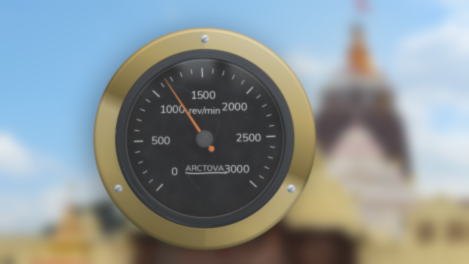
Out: value=1150 unit=rpm
